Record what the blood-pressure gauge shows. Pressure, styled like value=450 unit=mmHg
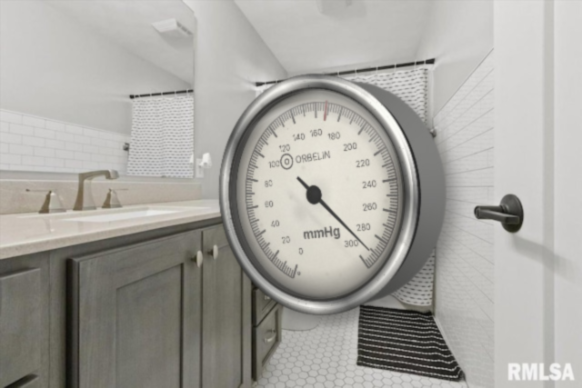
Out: value=290 unit=mmHg
